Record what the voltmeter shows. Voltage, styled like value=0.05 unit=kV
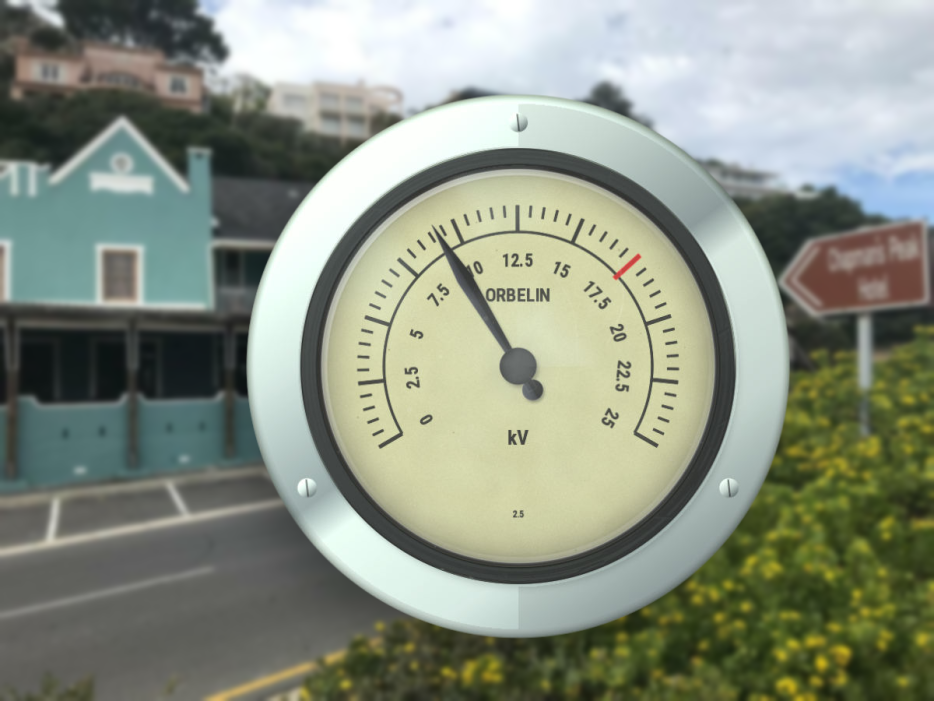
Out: value=9.25 unit=kV
